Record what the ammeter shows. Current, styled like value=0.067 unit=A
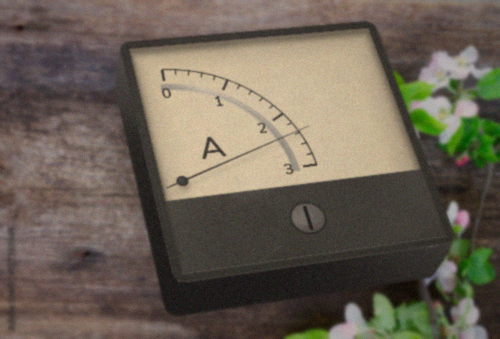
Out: value=2.4 unit=A
